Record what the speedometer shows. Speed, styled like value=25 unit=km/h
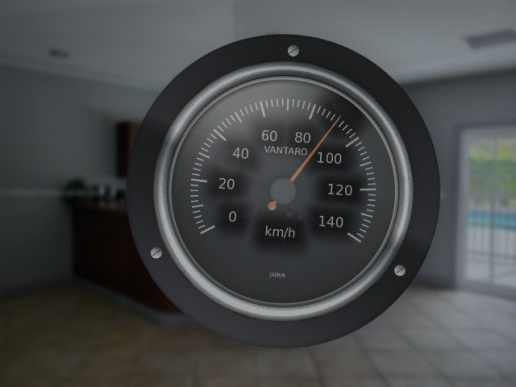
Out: value=90 unit=km/h
